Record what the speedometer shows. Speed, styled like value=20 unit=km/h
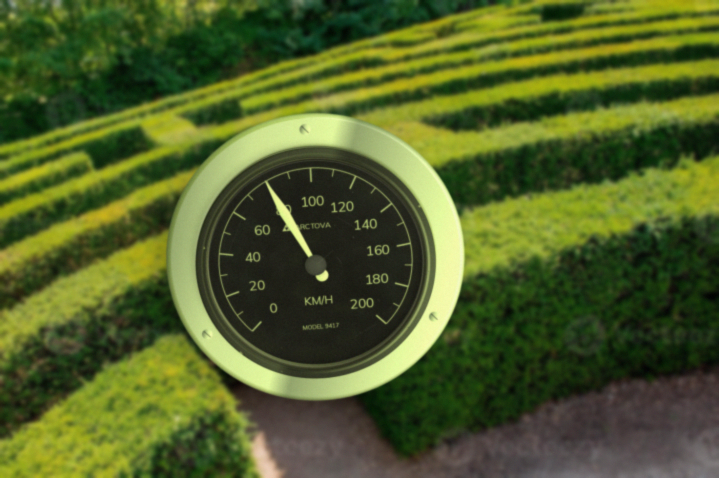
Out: value=80 unit=km/h
